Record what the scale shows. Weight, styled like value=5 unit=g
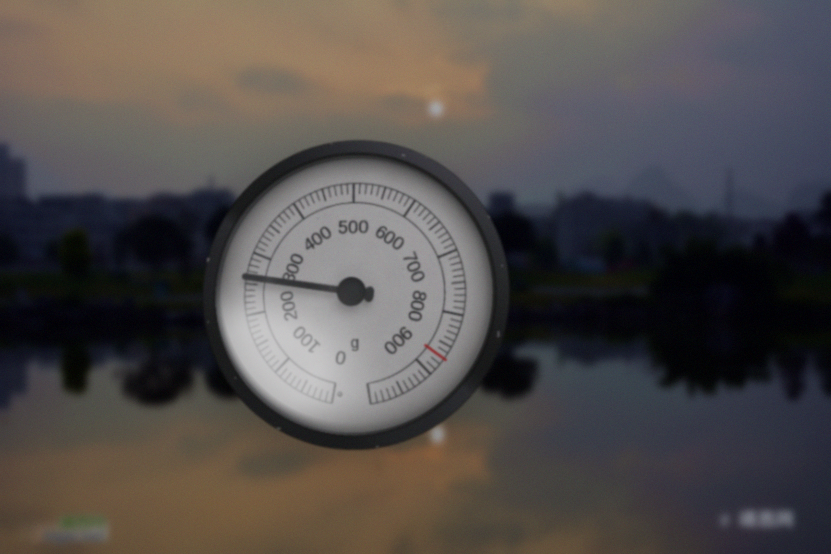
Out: value=260 unit=g
